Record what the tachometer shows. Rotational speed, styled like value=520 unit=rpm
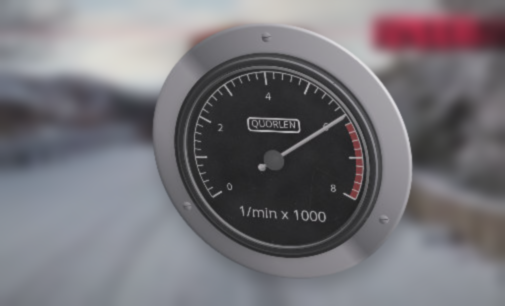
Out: value=6000 unit=rpm
